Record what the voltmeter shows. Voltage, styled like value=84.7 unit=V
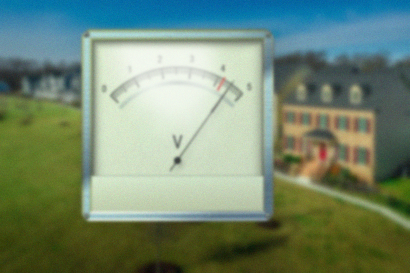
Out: value=4.5 unit=V
